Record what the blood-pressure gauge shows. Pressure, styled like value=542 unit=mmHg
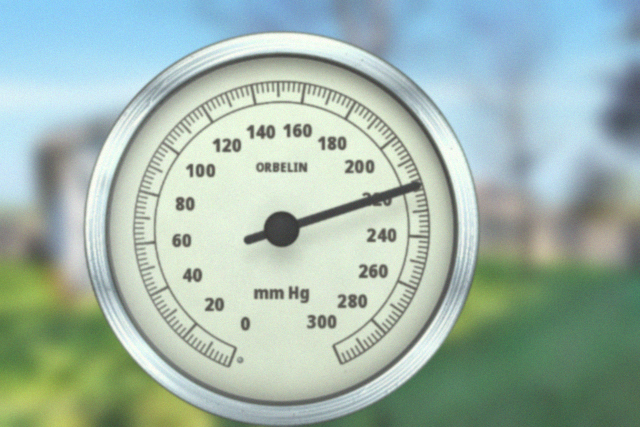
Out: value=220 unit=mmHg
